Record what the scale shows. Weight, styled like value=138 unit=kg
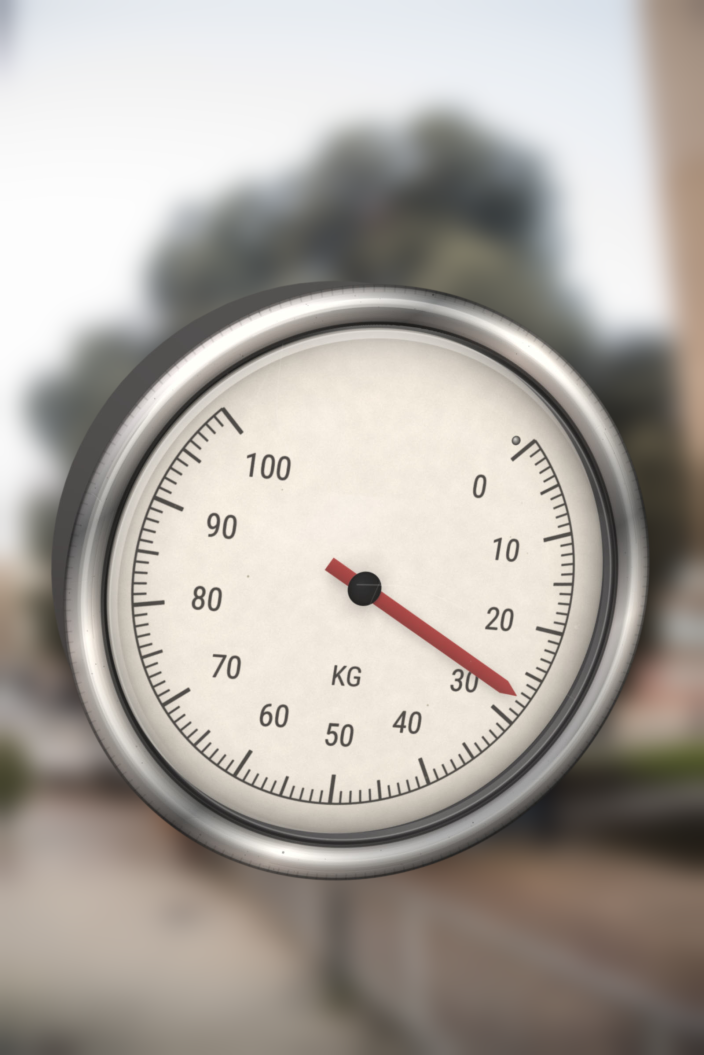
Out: value=27.5 unit=kg
